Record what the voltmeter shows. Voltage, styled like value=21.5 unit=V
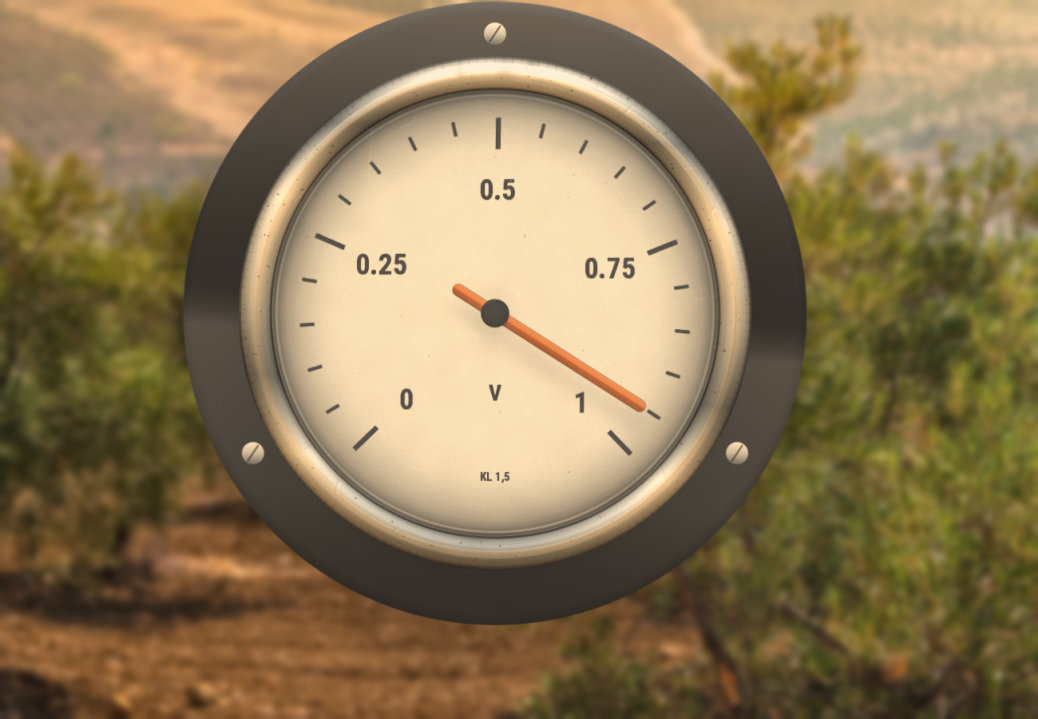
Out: value=0.95 unit=V
